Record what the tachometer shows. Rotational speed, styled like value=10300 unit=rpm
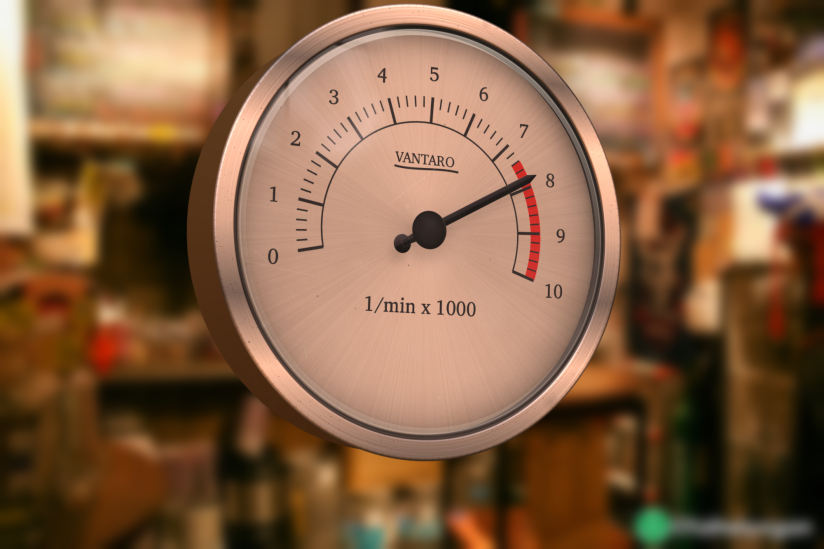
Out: value=7800 unit=rpm
